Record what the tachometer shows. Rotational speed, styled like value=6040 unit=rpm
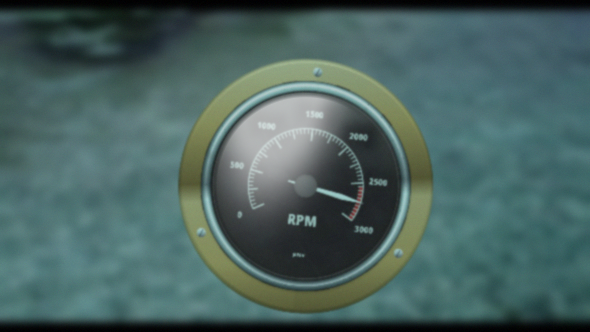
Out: value=2750 unit=rpm
